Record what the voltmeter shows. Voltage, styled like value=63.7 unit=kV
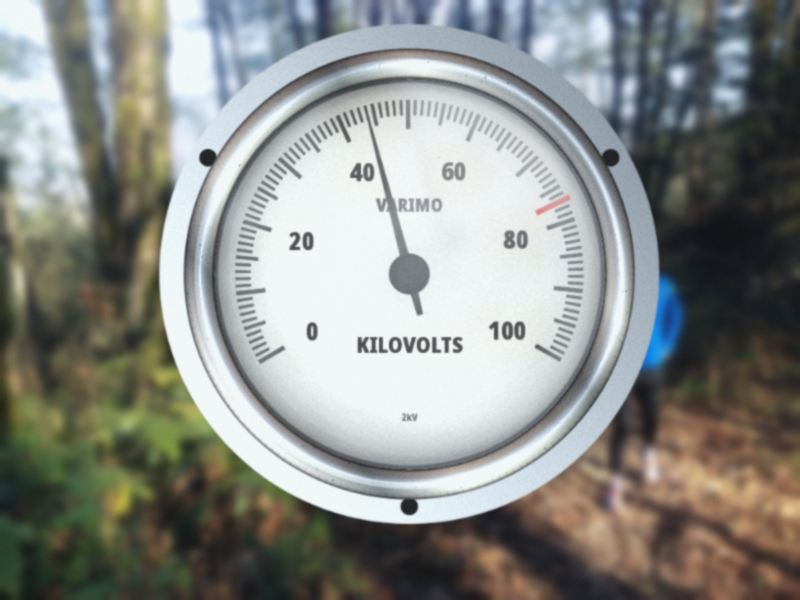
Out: value=44 unit=kV
